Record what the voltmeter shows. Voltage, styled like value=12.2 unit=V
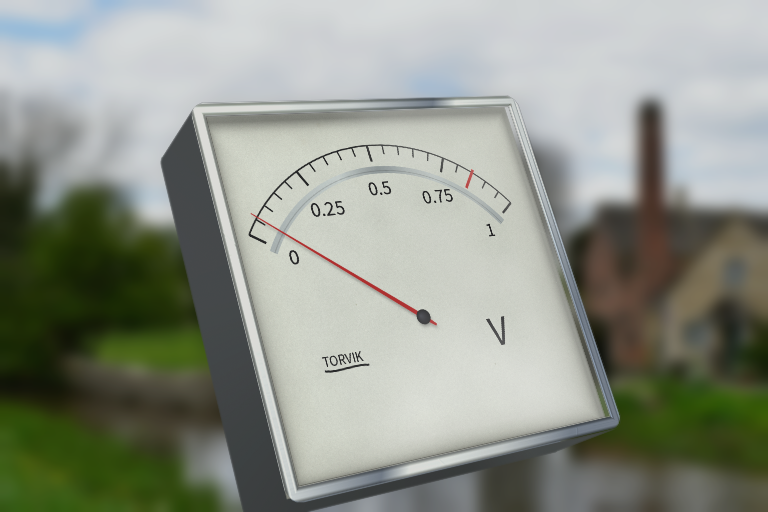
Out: value=0.05 unit=V
